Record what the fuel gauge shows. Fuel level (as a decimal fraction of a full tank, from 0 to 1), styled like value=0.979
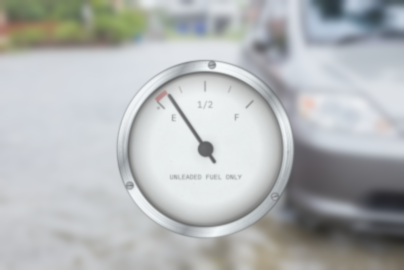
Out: value=0.125
